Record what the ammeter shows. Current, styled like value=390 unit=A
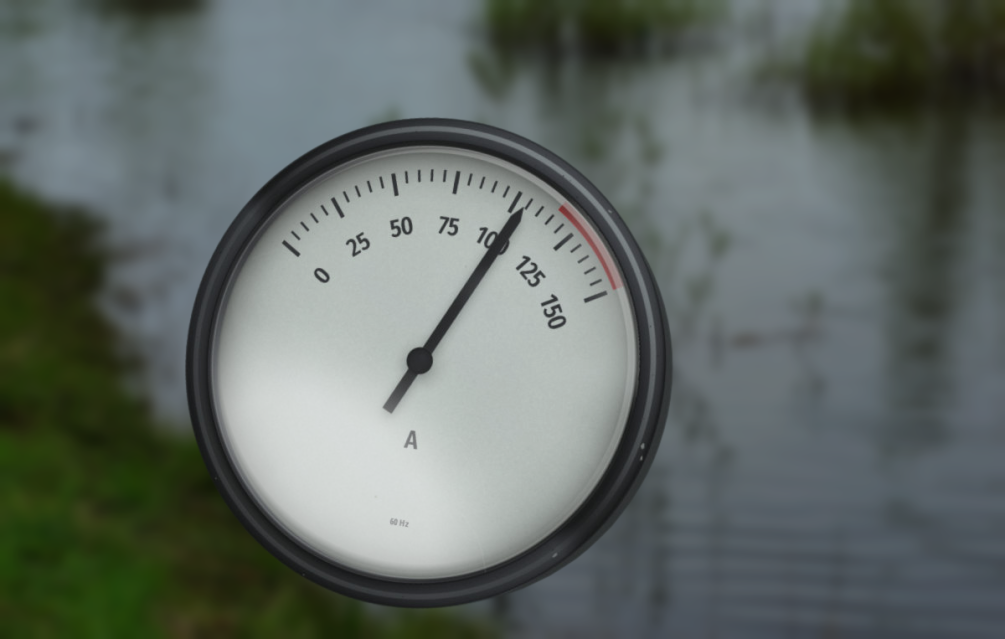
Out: value=105 unit=A
